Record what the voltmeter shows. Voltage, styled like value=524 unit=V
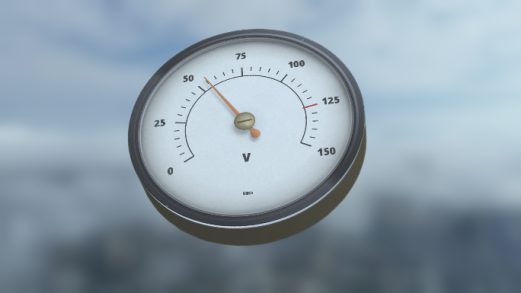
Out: value=55 unit=V
